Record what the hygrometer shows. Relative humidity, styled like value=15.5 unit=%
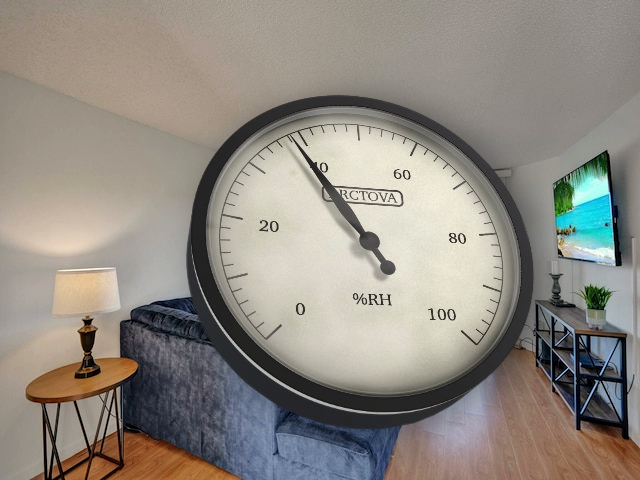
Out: value=38 unit=%
